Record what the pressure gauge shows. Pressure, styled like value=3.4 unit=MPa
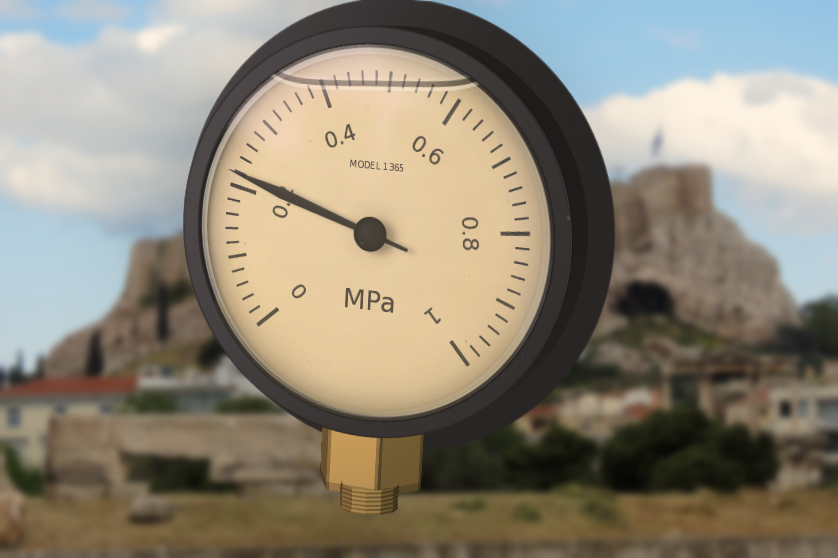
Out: value=0.22 unit=MPa
